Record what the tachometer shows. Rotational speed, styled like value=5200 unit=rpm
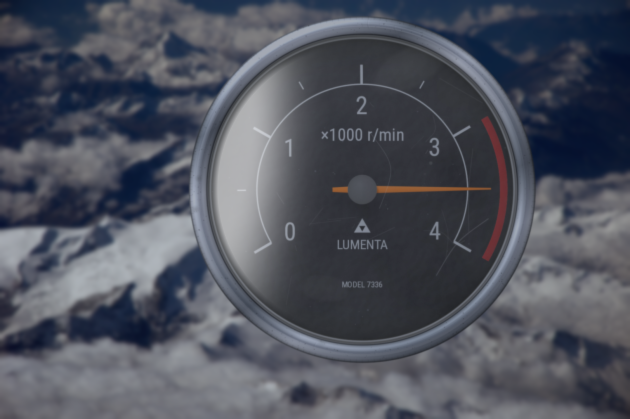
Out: value=3500 unit=rpm
